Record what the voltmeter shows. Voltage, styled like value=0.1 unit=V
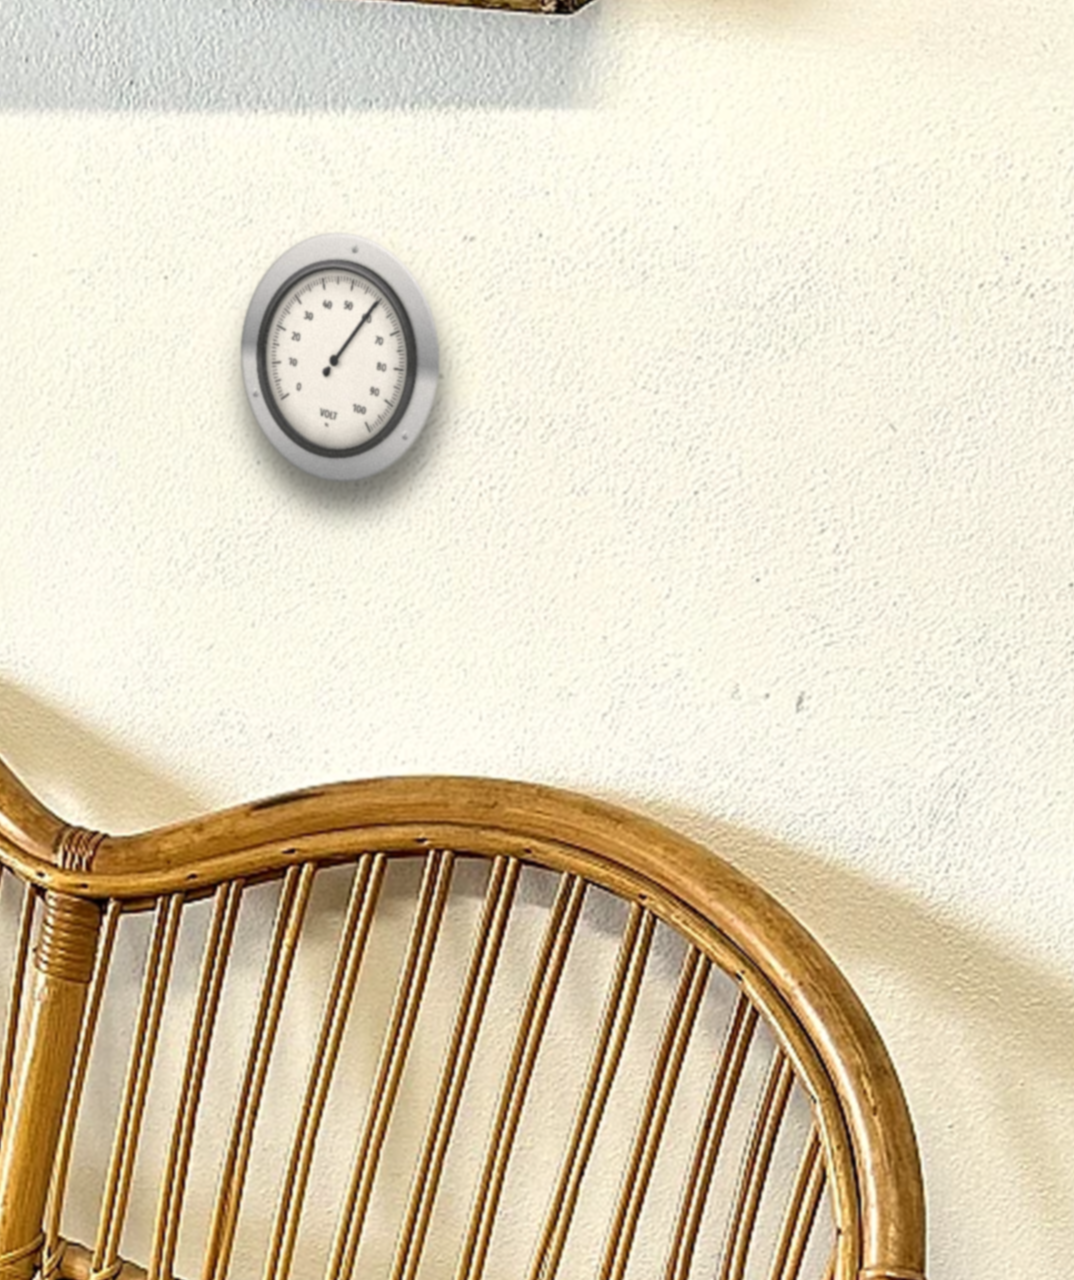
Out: value=60 unit=V
